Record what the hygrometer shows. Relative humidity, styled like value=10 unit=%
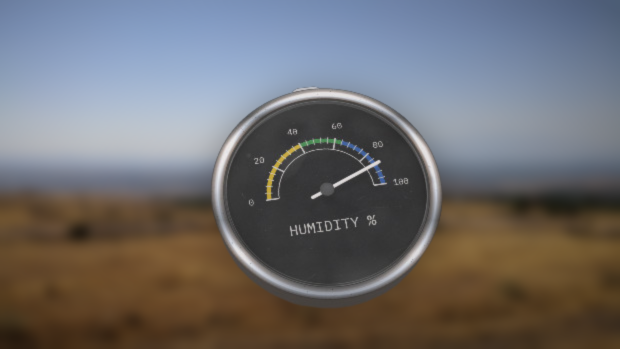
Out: value=88 unit=%
